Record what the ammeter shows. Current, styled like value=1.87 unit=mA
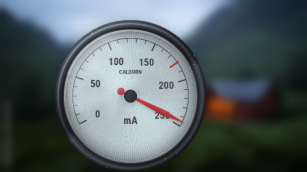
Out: value=245 unit=mA
